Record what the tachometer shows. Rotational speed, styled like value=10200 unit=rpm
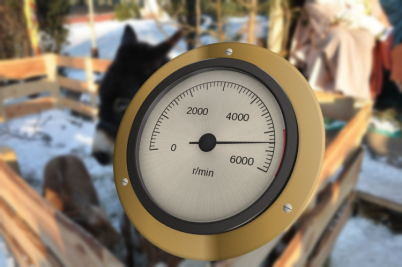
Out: value=5300 unit=rpm
